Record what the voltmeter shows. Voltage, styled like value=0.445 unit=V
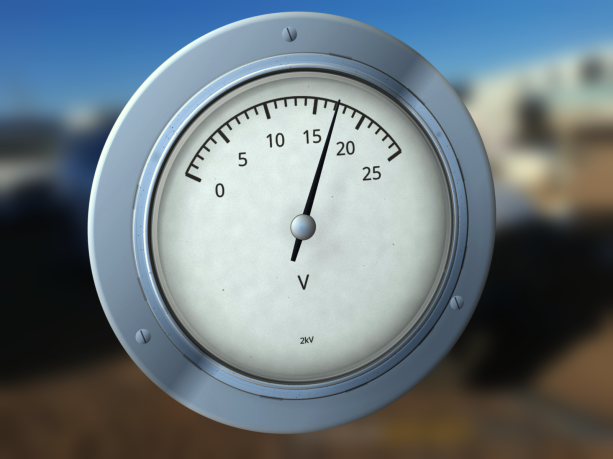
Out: value=17 unit=V
